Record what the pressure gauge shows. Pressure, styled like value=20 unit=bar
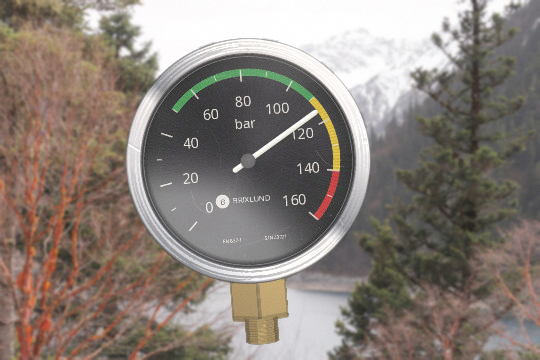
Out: value=115 unit=bar
